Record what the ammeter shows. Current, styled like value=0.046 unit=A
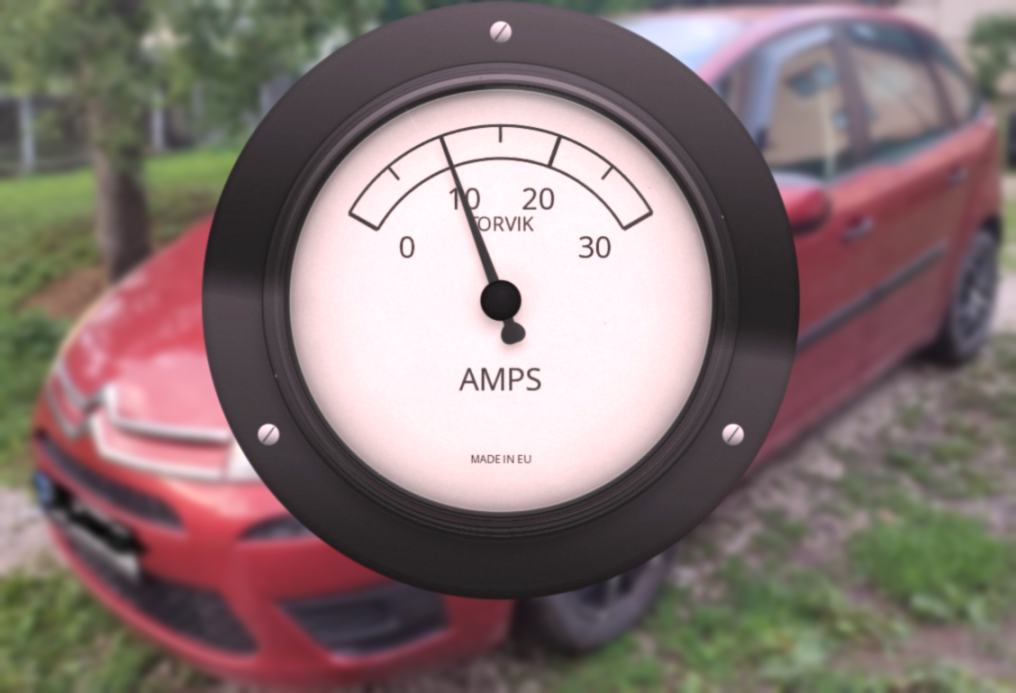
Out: value=10 unit=A
